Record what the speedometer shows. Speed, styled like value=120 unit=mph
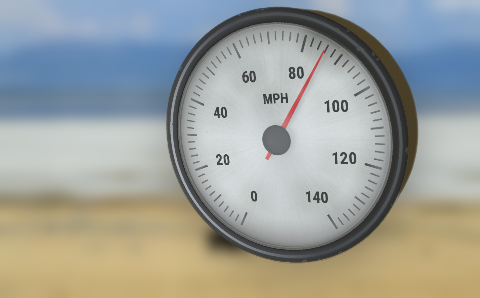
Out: value=86 unit=mph
